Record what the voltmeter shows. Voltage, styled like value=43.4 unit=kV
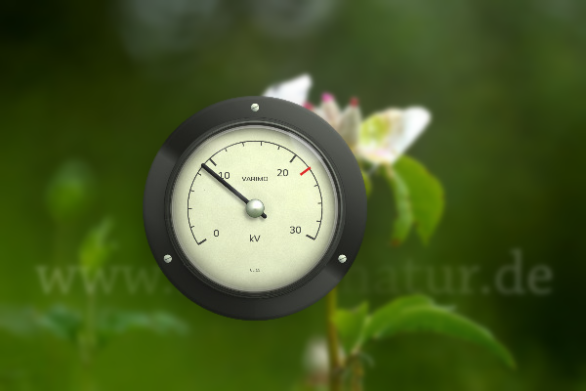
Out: value=9 unit=kV
